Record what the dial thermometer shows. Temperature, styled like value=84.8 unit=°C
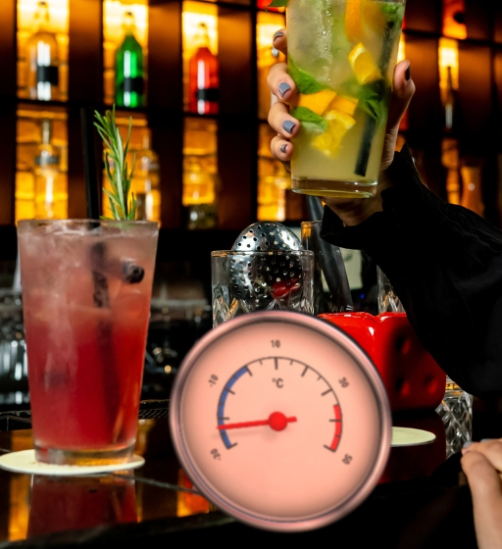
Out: value=-22.5 unit=°C
